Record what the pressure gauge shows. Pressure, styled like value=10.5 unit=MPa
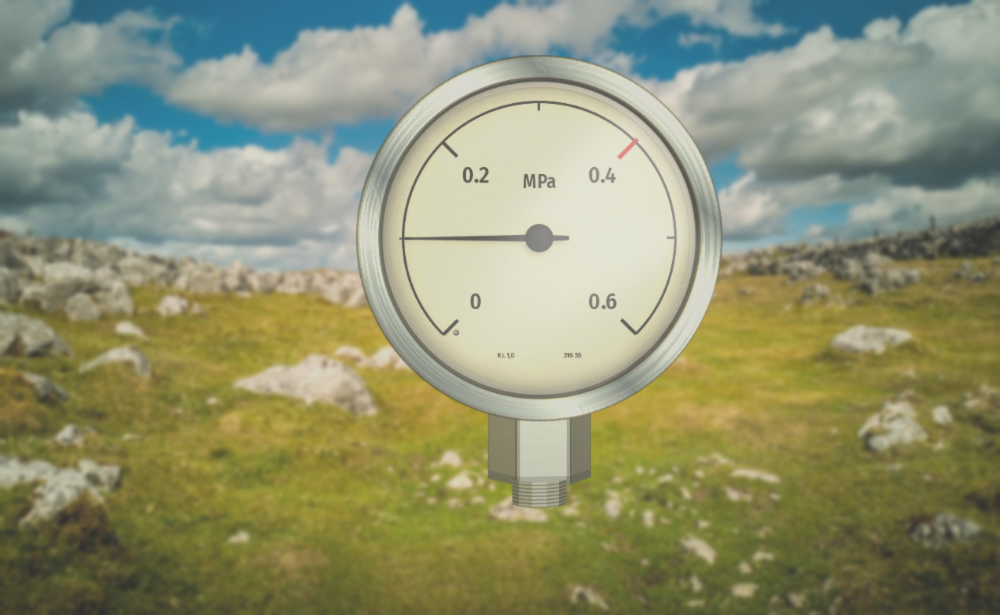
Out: value=0.1 unit=MPa
